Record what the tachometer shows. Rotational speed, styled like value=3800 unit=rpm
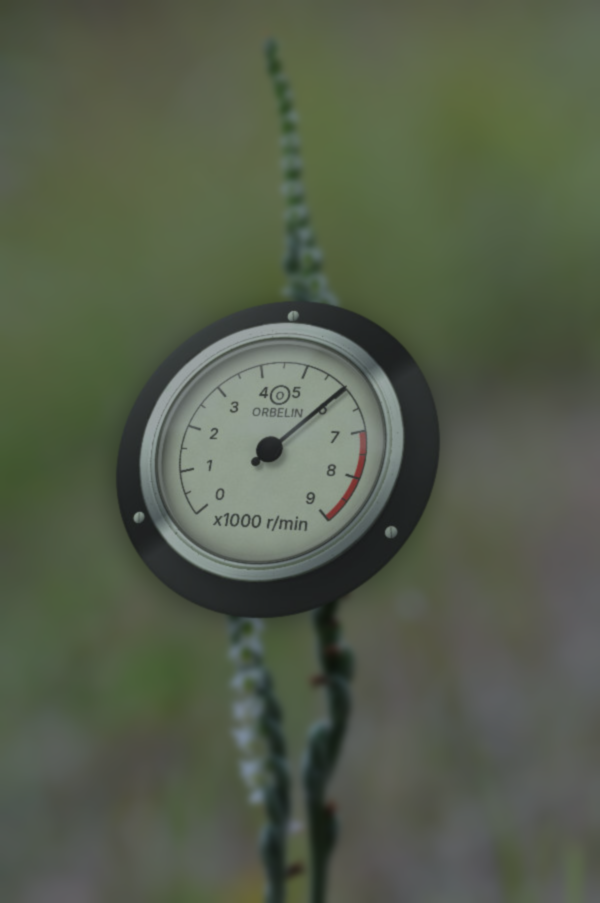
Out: value=6000 unit=rpm
